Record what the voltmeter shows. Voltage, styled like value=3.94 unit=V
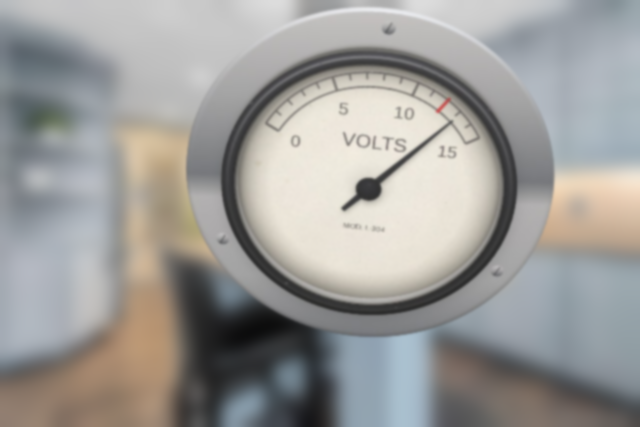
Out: value=13 unit=V
